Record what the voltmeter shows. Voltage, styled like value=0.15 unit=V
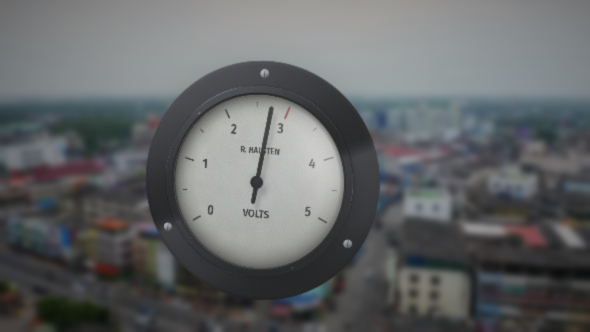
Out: value=2.75 unit=V
